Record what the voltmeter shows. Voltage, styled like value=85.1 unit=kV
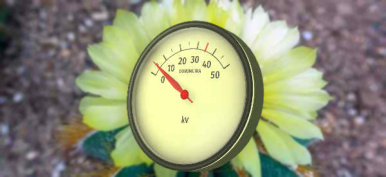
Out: value=5 unit=kV
